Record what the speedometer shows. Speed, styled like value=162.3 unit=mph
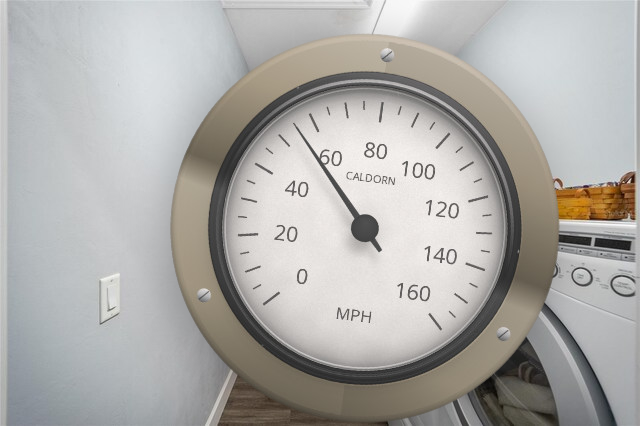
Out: value=55 unit=mph
